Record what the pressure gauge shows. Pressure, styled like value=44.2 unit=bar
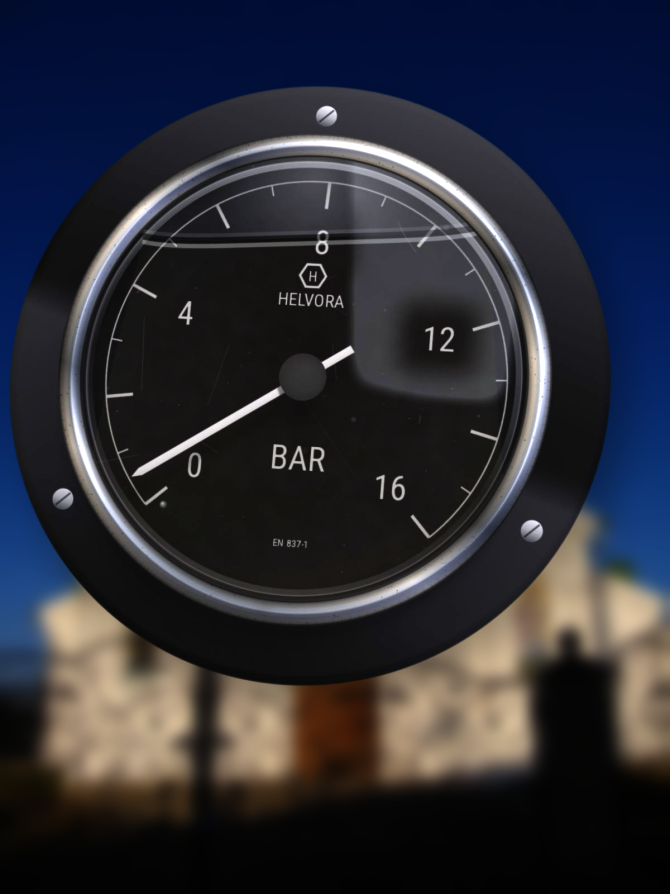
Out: value=0.5 unit=bar
